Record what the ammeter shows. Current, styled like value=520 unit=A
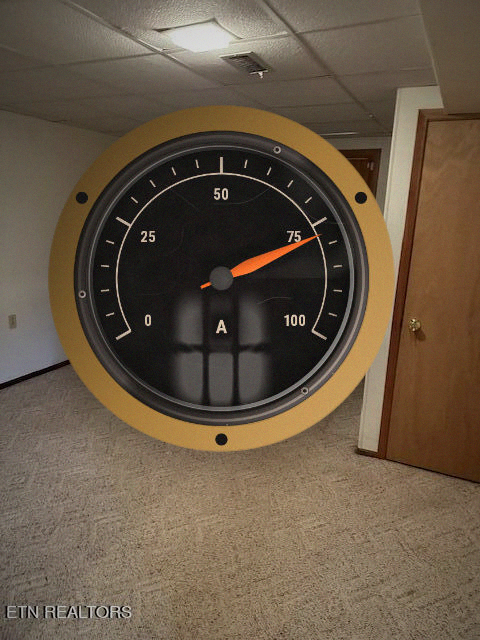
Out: value=77.5 unit=A
